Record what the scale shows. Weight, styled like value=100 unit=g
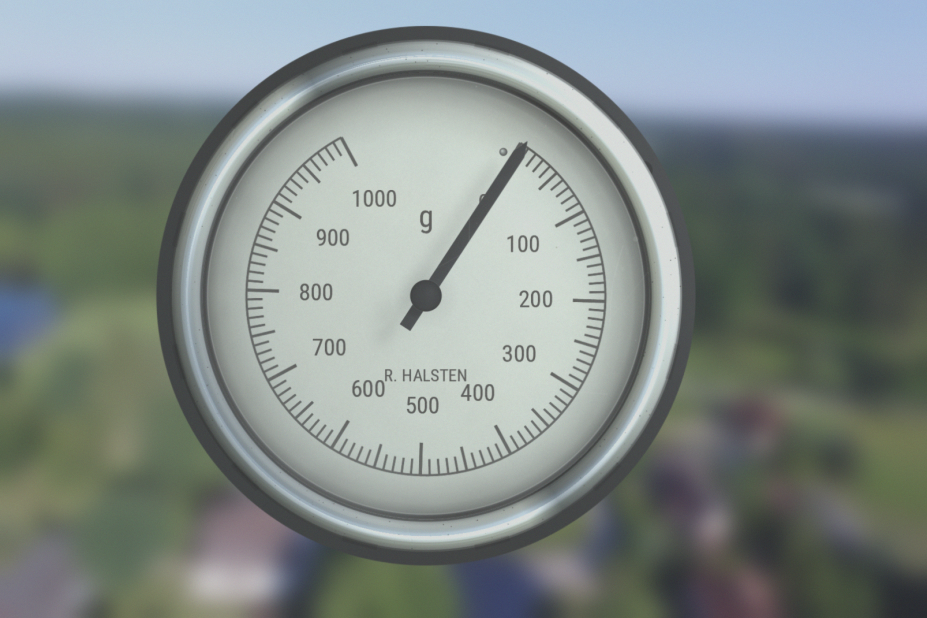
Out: value=5 unit=g
